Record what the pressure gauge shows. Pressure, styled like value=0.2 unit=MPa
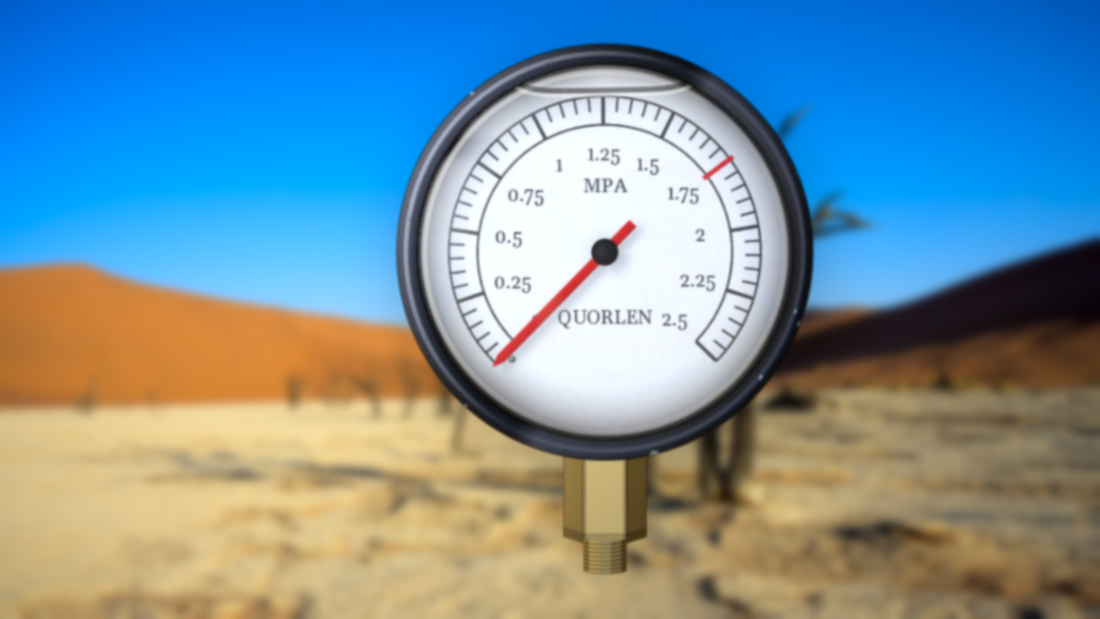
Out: value=0 unit=MPa
